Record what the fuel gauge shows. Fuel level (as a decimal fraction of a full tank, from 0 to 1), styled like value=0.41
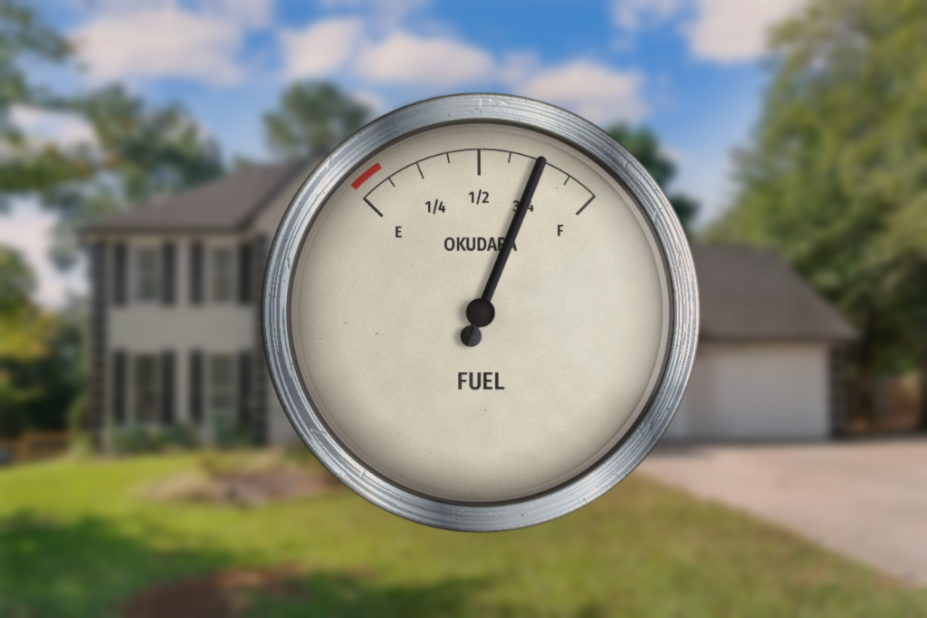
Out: value=0.75
